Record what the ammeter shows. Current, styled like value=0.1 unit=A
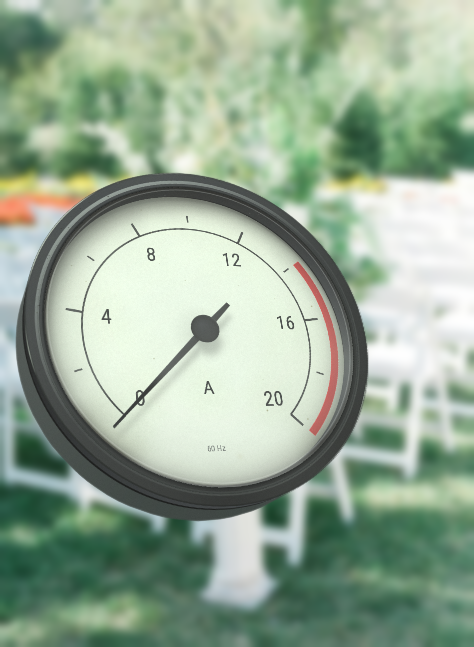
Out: value=0 unit=A
